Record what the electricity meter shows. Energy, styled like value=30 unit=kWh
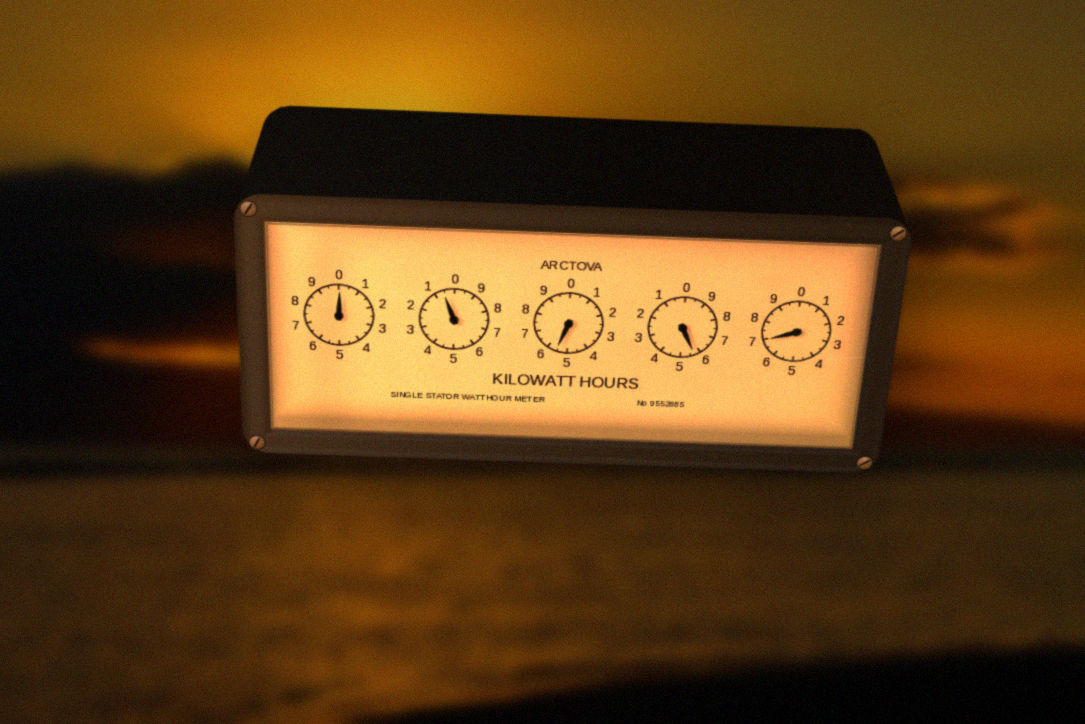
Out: value=557 unit=kWh
